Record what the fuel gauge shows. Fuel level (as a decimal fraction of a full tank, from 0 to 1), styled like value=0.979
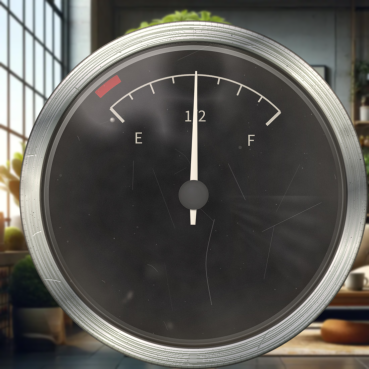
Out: value=0.5
